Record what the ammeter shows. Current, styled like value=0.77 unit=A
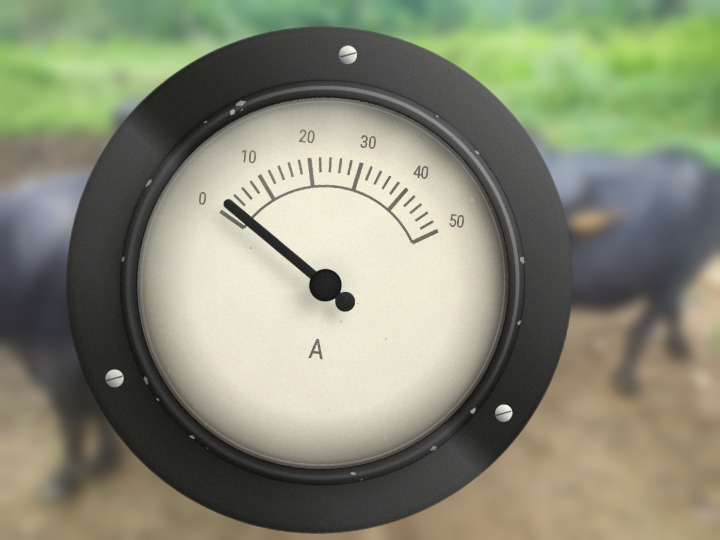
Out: value=2 unit=A
